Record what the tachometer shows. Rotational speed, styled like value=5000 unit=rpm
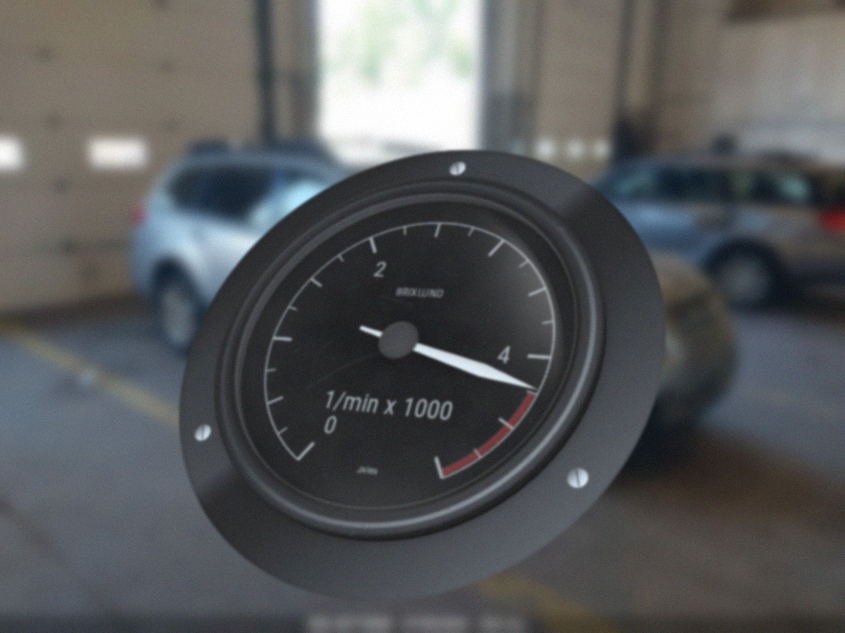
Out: value=4250 unit=rpm
